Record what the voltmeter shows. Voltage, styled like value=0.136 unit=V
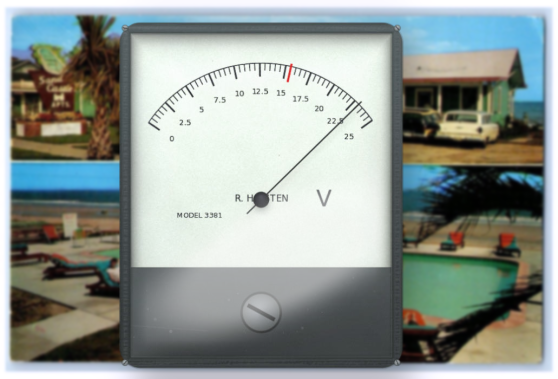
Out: value=23 unit=V
